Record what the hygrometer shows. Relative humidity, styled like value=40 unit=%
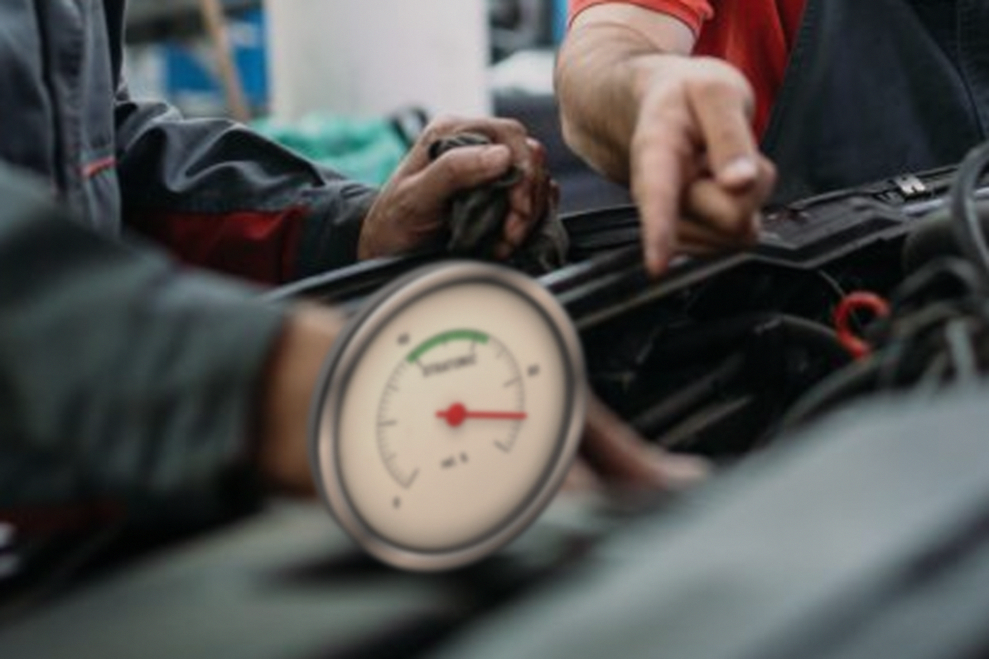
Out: value=90 unit=%
